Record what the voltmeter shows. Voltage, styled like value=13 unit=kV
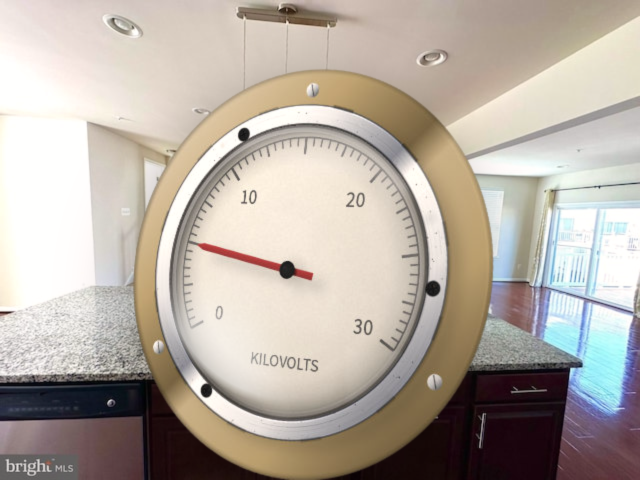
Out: value=5 unit=kV
